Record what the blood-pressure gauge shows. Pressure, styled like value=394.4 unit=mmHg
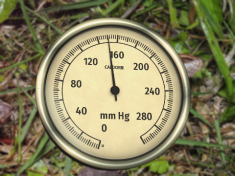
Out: value=150 unit=mmHg
